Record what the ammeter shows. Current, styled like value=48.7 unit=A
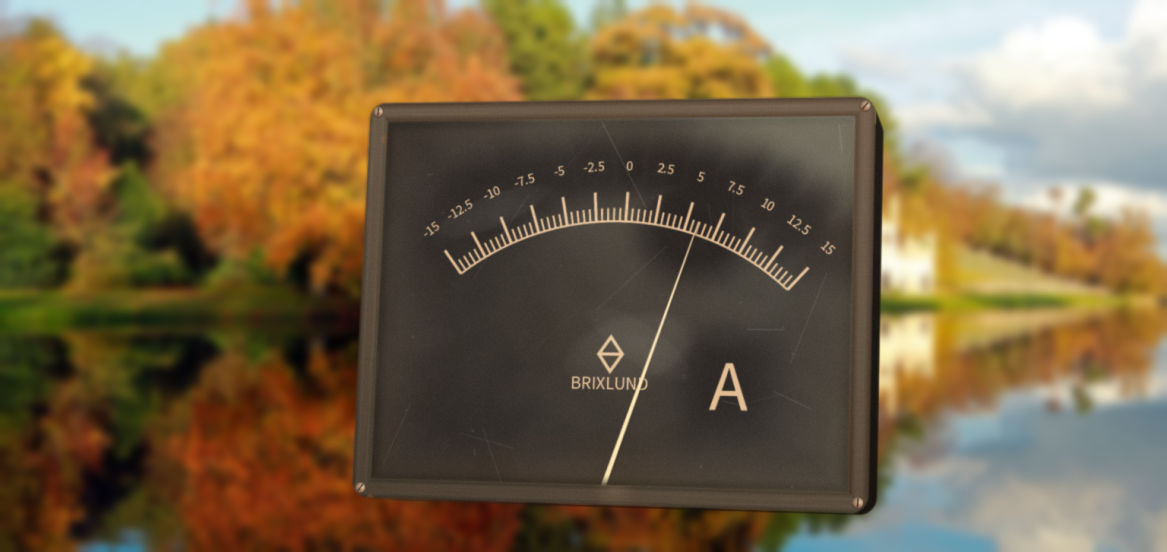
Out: value=6 unit=A
